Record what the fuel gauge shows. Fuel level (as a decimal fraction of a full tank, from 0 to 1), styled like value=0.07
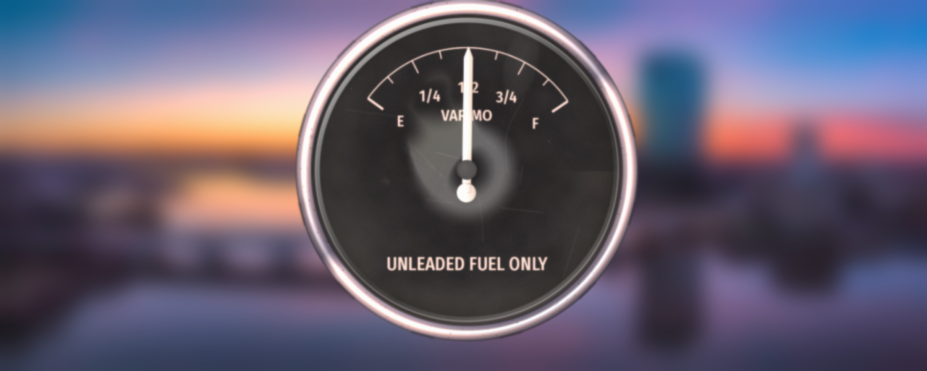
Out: value=0.5
